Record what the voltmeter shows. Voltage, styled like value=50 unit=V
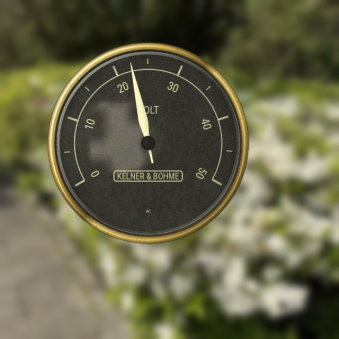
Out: value=22.5 unit=V
